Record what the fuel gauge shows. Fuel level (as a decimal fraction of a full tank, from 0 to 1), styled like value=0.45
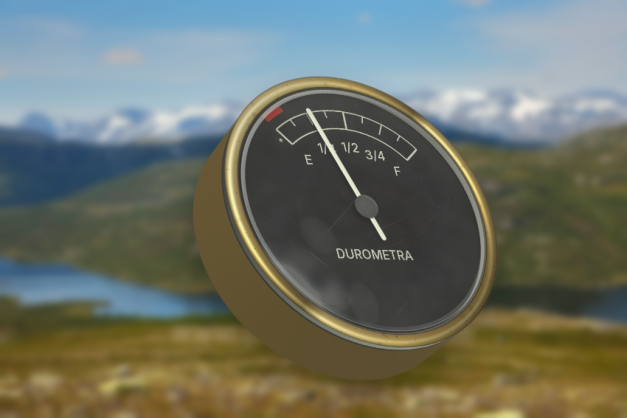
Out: value=0.25
